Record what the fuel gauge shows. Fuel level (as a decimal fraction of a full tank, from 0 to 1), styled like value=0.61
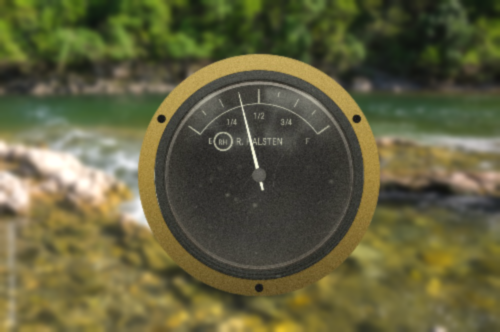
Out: value=0.375
